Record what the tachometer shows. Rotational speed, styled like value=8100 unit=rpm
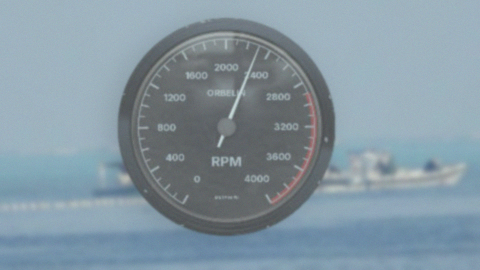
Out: value=2300 unit=rpm
